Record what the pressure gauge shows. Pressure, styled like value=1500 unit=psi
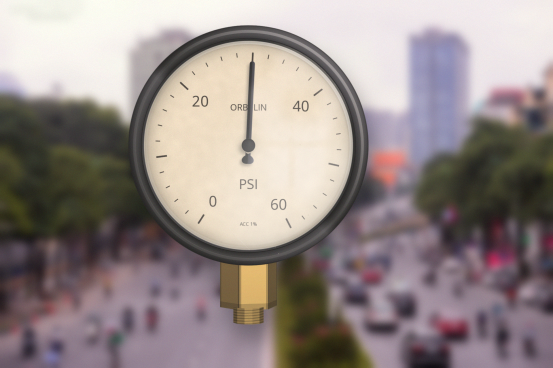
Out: value=30 unit=psi
